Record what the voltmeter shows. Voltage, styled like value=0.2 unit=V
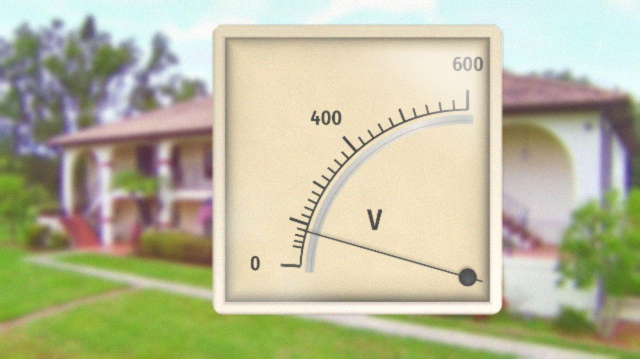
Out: value=180 unit=V
